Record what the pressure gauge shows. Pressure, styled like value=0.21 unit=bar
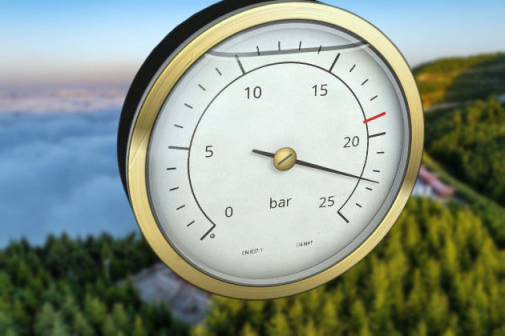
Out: value=22.5 unit=bar
